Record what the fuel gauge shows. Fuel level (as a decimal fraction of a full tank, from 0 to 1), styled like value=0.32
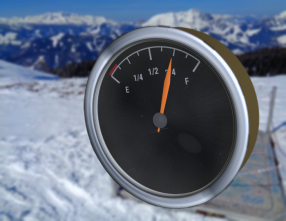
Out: value=0.75
